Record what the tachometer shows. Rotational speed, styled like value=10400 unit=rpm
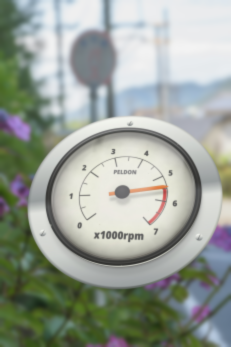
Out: value=5500 unit=rpm
